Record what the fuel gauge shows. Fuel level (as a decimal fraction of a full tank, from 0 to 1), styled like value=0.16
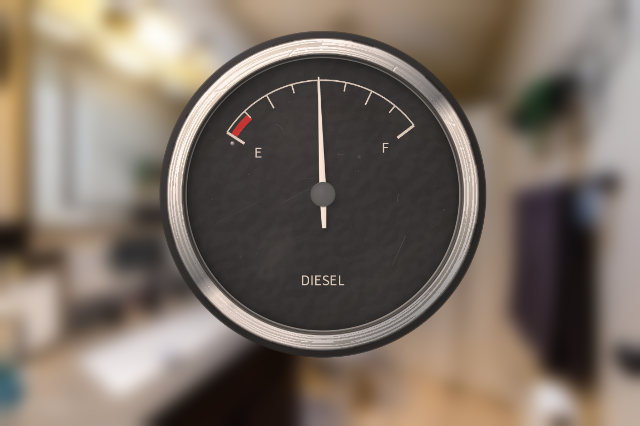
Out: value=0.5
